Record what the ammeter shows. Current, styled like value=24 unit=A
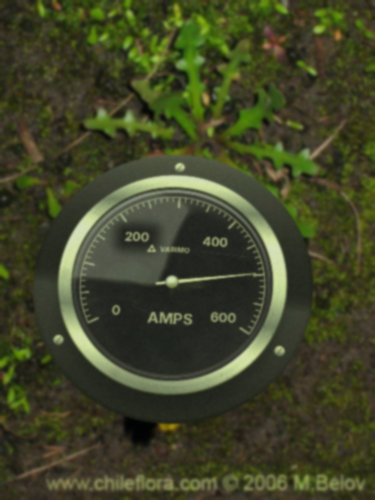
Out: value=500 unit=A
